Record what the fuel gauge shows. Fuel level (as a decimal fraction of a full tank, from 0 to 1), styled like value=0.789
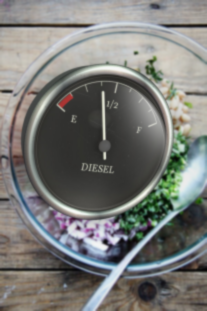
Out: value=0.375
